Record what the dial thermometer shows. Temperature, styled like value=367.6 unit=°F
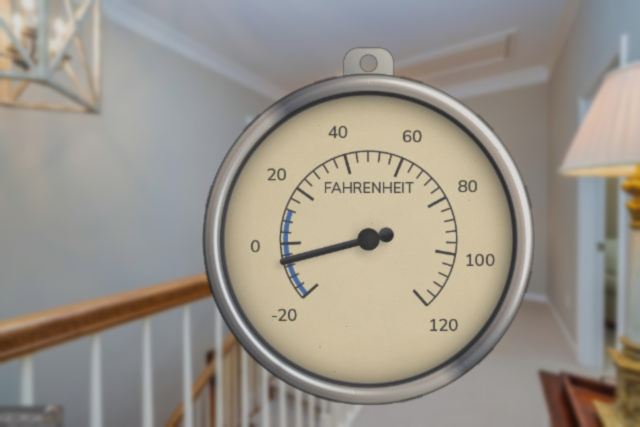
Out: value=-6 unit=°F
